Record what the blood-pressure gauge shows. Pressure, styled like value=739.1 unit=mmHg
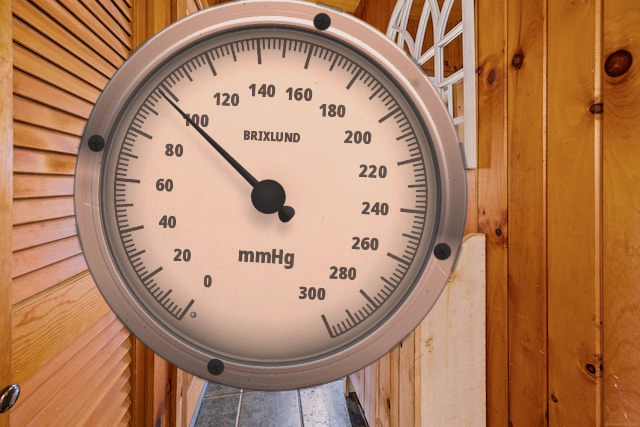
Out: value=98 unit=mmHg
